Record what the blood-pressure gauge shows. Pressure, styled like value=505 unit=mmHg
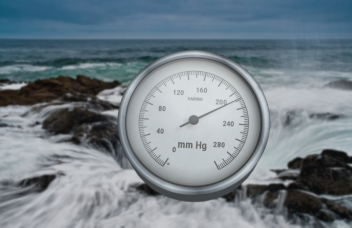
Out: value=210 unit=mmHg
